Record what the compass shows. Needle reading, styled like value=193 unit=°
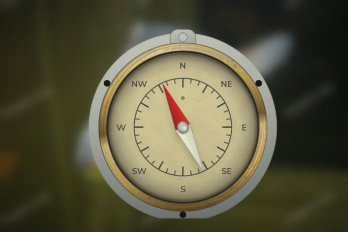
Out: value=335 unit=°
